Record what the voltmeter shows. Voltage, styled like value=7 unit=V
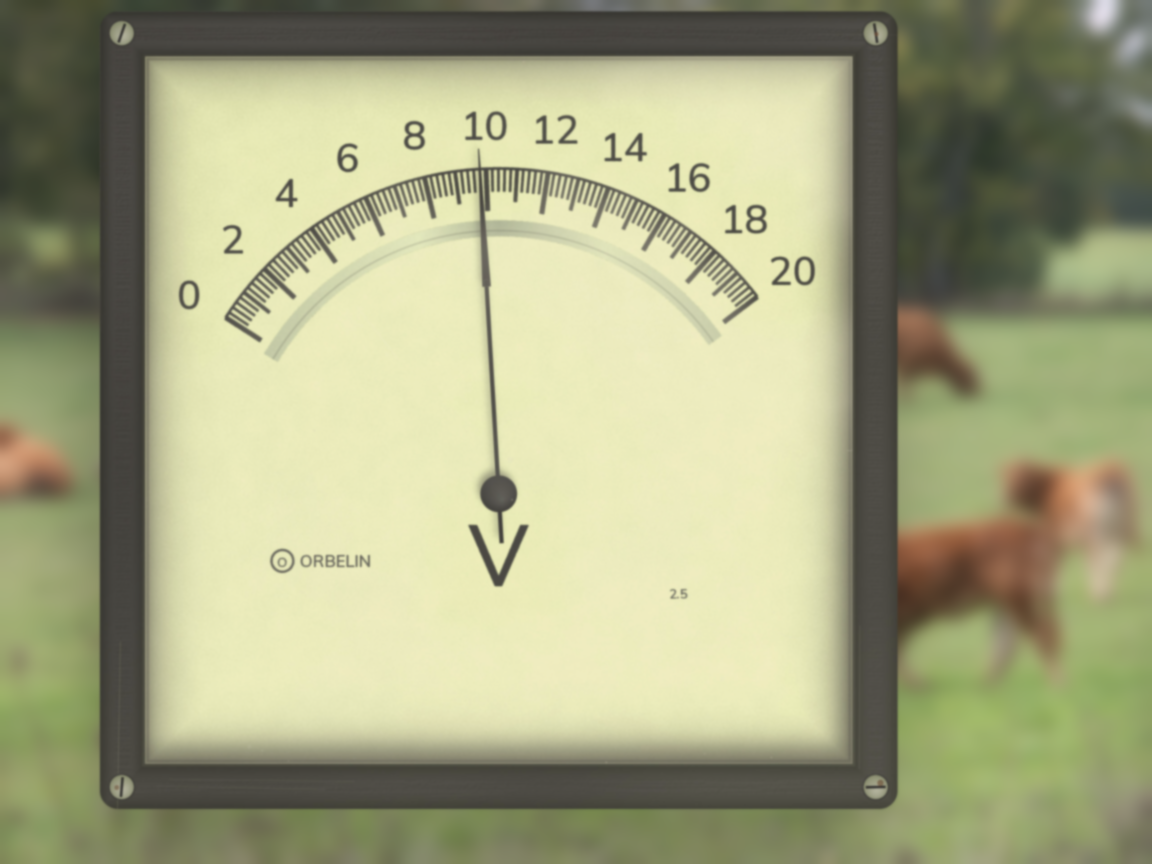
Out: value=9.8 unit=V
